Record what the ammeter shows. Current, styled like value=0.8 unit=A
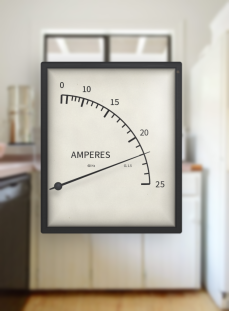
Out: value=22 unit=A
